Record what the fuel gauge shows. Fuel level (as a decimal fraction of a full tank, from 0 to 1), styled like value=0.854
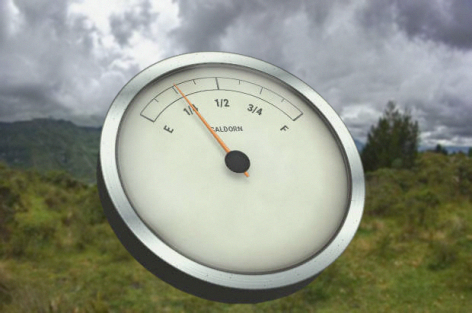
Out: value=0.25
